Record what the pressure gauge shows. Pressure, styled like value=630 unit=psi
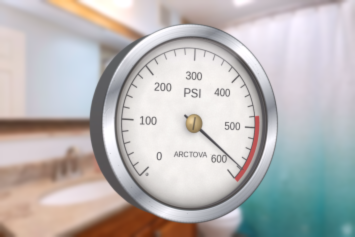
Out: value=580 unit=psi
